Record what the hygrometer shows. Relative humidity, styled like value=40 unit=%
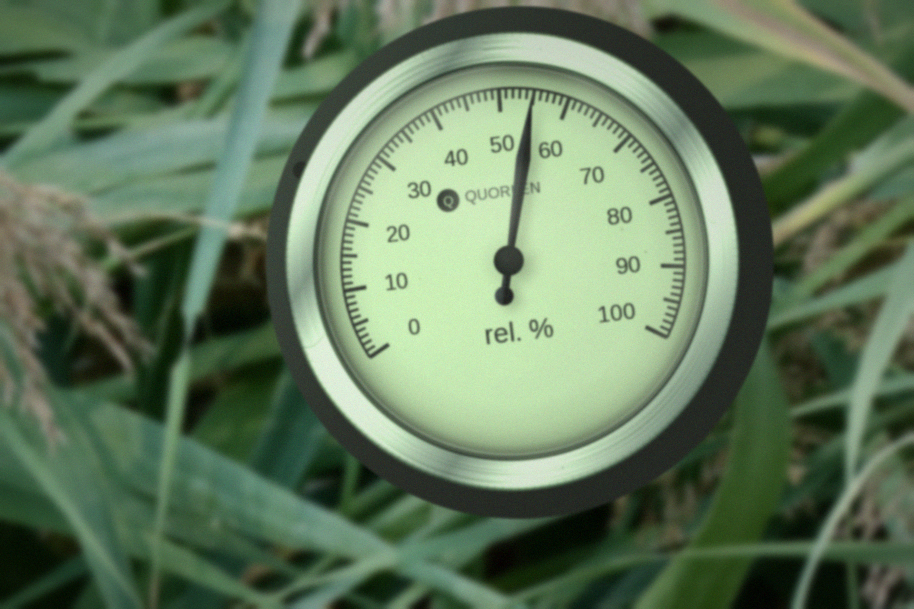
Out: value=55 unit=%
